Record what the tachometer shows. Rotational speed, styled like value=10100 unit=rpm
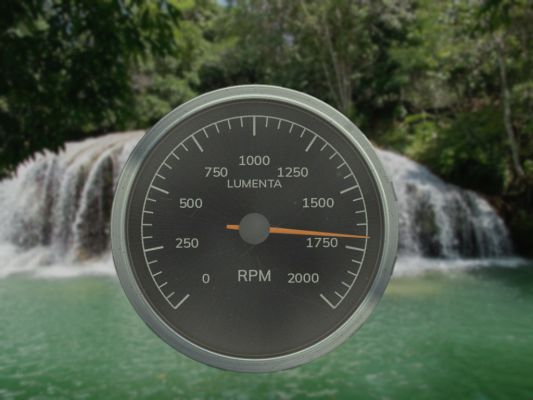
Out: value=1700 unit=rpm
